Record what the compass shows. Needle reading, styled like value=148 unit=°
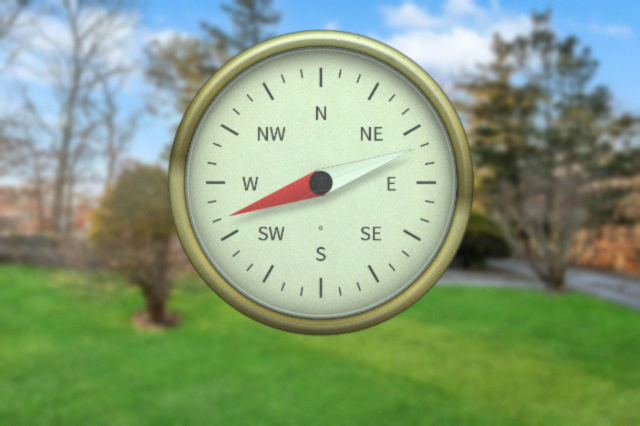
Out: value=250 unit=°
